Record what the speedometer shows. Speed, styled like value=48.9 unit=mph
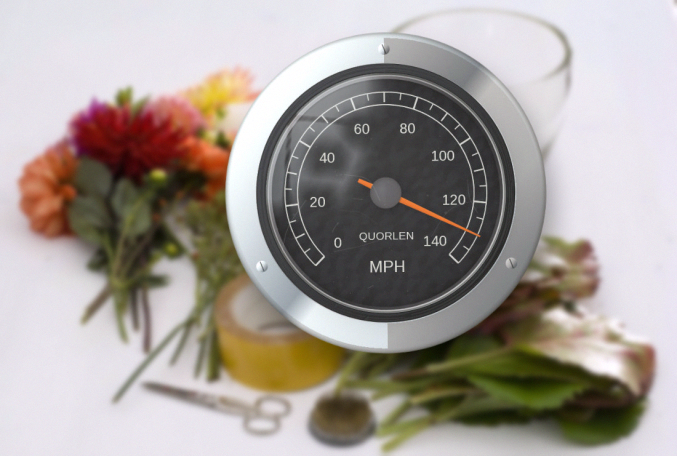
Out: value=130 unit=mph
